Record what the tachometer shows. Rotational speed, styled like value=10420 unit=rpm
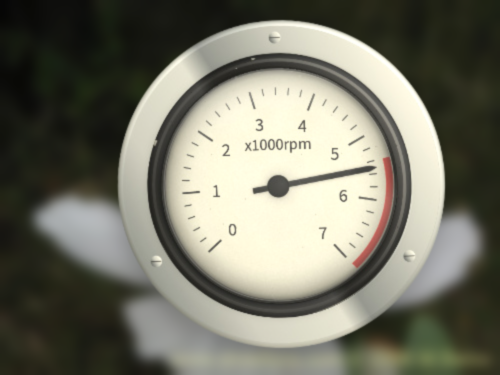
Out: value=5500 unit=rpm
